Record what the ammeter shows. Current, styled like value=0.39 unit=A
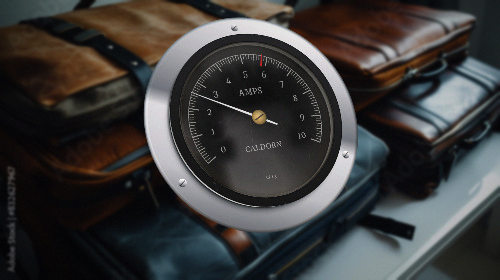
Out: value=2.5 unit=A
